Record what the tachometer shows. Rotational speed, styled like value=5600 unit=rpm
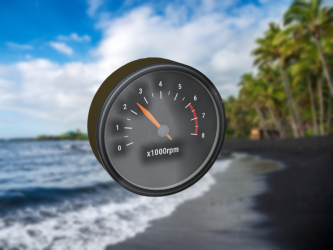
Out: value=2500 unit=rpm
